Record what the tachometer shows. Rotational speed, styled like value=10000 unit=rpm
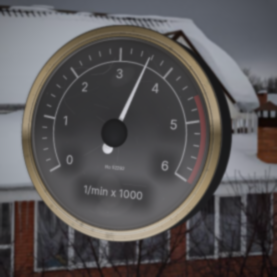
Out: value=3600 unit=rpm
